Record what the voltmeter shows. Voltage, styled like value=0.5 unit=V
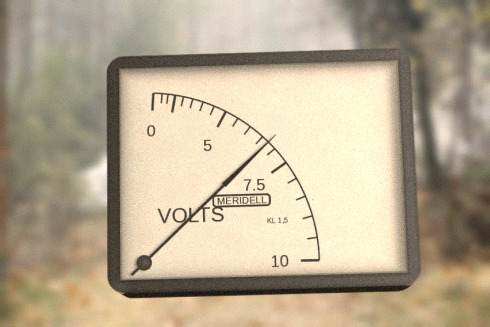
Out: value=6.75 unit=V
